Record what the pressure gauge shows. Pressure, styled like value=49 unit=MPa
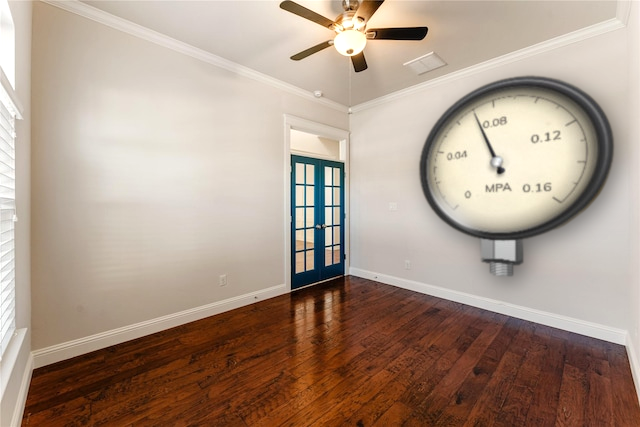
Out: value=0.07 unit=MPa
